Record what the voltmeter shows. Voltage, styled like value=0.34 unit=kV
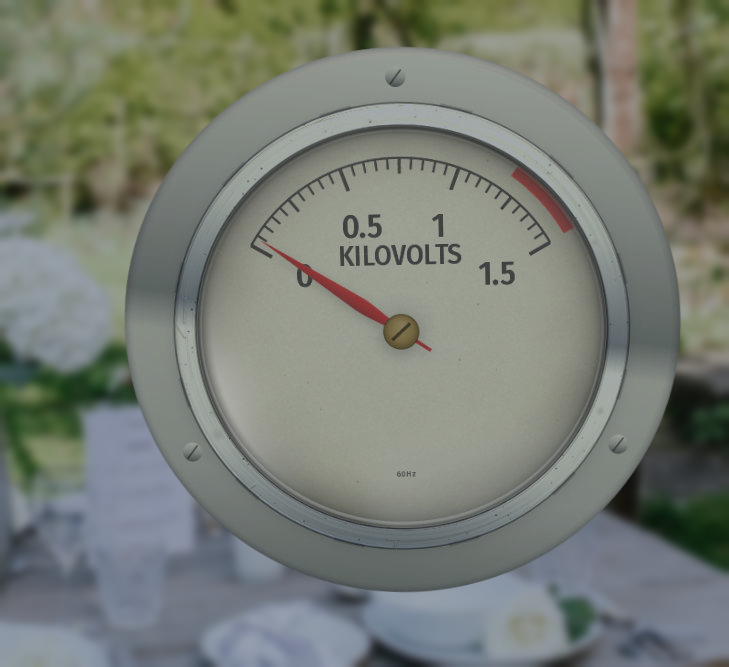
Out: value=0.05 unit=kV
